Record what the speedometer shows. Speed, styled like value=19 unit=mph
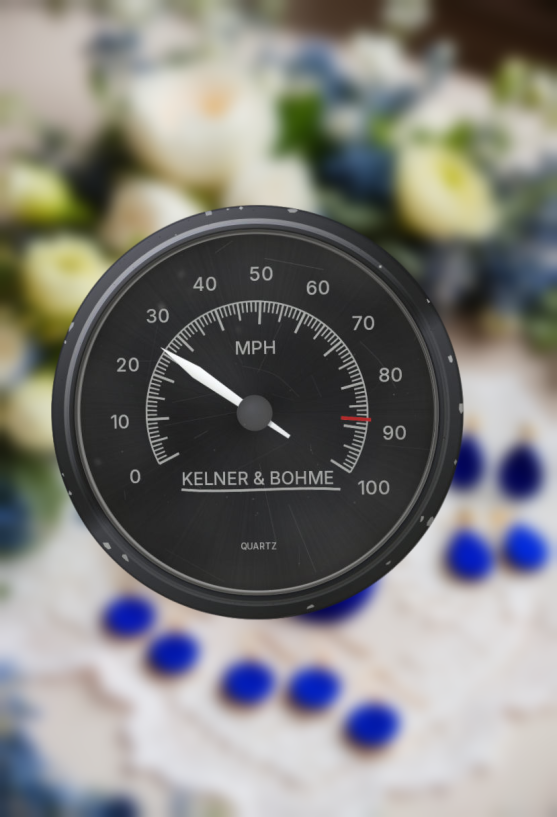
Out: value=26 unit=mph
